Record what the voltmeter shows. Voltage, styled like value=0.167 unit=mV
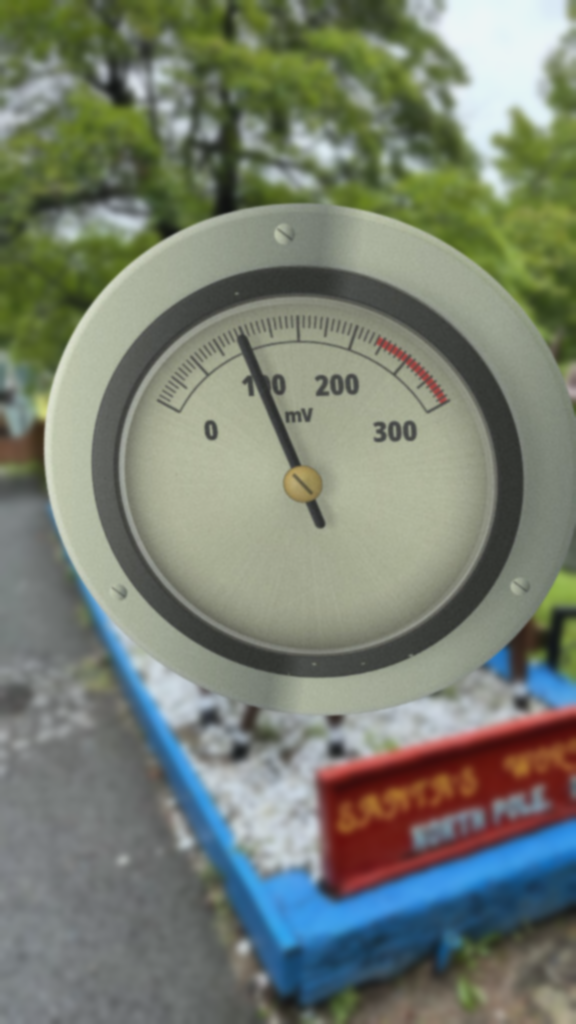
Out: value=100 unit=mV
